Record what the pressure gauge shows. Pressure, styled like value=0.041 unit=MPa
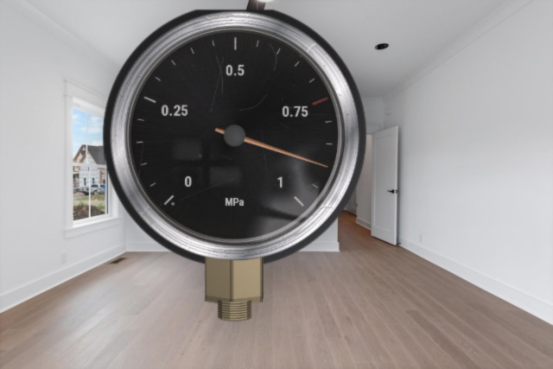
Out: value=0.9 unit=MPa
